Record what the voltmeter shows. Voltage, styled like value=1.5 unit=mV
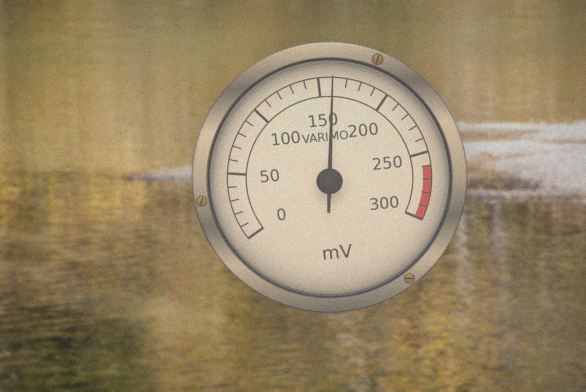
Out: value=160 unit=mV
